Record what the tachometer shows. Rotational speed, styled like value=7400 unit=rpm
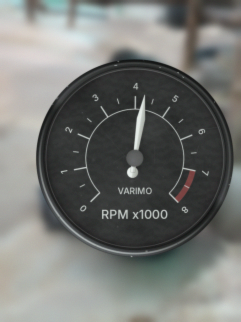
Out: value=4250 unit=rpm
